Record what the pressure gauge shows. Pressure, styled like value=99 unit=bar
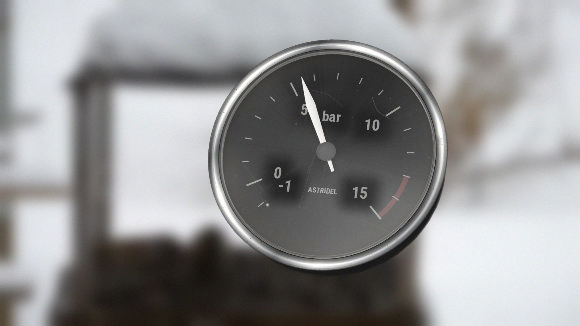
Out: value=5.5 unit=bar
